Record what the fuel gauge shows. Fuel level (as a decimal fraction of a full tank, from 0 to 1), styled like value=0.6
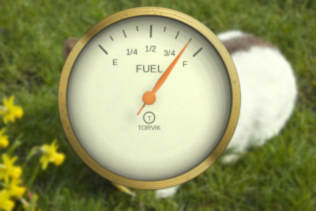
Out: value=0.875
